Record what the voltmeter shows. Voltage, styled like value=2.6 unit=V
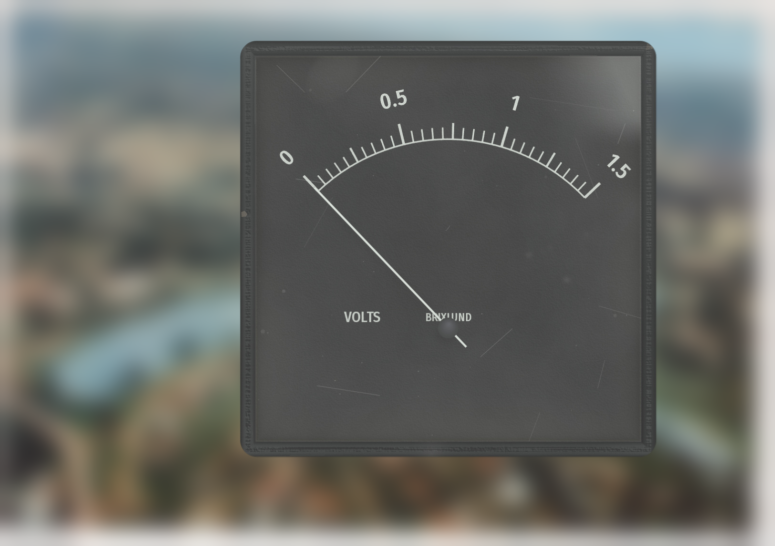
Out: value=0 unit=V
